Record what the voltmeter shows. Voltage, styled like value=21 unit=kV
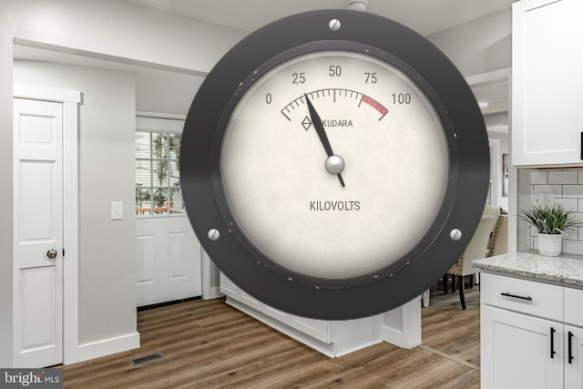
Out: value=25 unit=kV
